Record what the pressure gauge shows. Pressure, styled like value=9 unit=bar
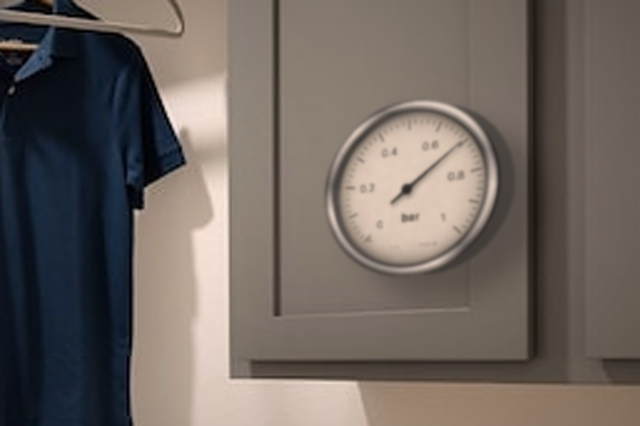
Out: value=0.7 unit=bar
